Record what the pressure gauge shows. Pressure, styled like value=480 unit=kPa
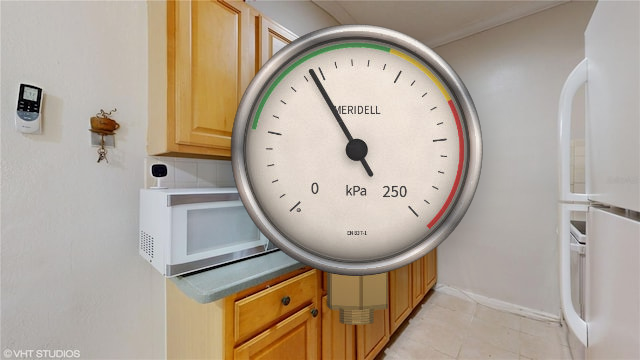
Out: value=95 unit=kPa
